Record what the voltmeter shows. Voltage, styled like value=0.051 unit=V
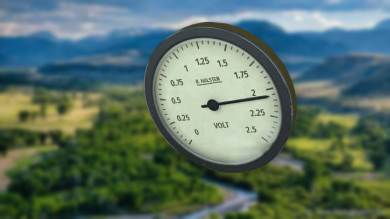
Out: value=2.05 unit=V
